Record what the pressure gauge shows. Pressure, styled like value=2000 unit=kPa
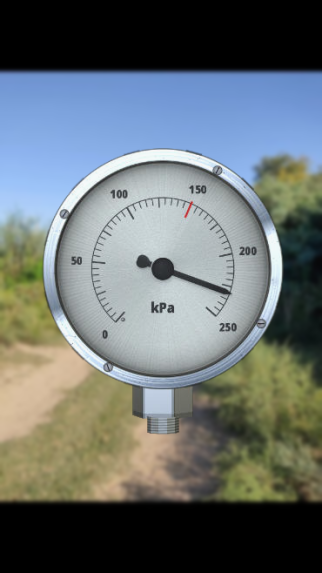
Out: value=230 unit=kPa
